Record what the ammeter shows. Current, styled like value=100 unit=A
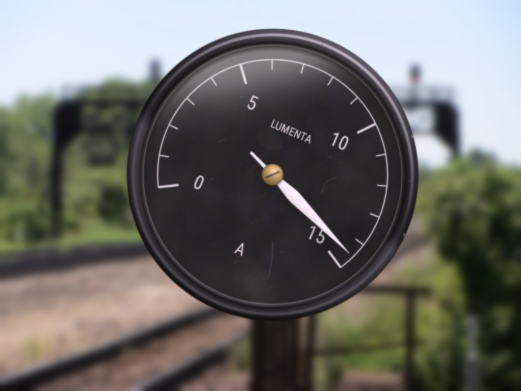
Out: value=14.5 unit=A
